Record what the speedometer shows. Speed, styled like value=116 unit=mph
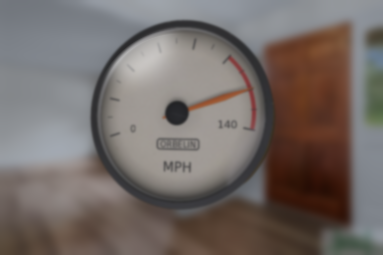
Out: value=120 unit=mph
